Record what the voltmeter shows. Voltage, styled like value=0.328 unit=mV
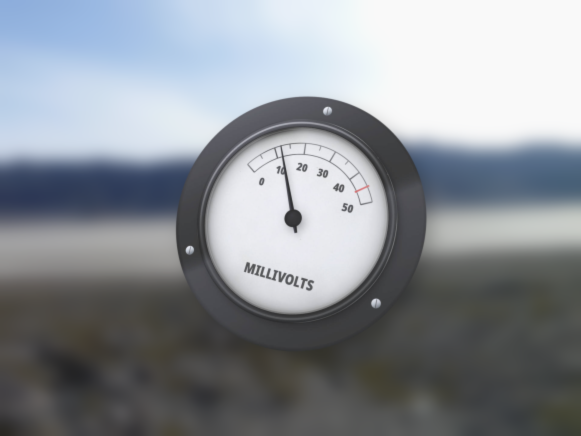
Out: value=12.5 unit=mV
